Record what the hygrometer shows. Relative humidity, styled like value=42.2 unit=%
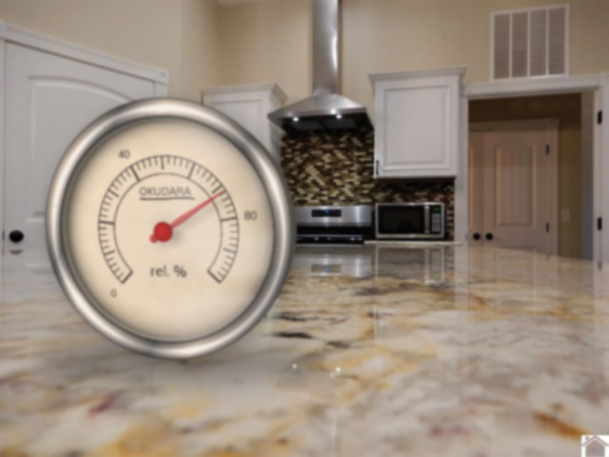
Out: value=72 unit=%
